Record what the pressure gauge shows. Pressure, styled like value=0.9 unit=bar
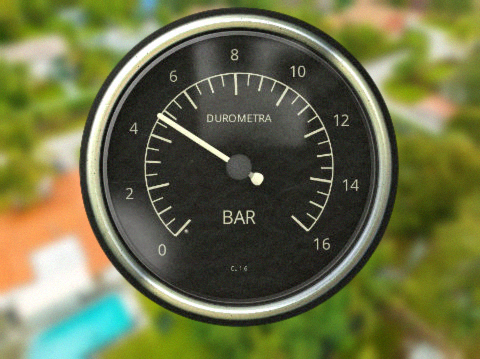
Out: value=4.75 unit=bar
